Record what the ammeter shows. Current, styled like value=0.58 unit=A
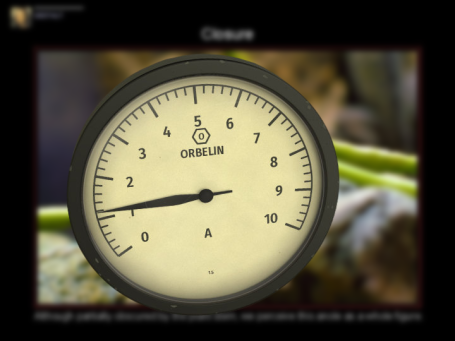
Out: value=1.2 unit=A
